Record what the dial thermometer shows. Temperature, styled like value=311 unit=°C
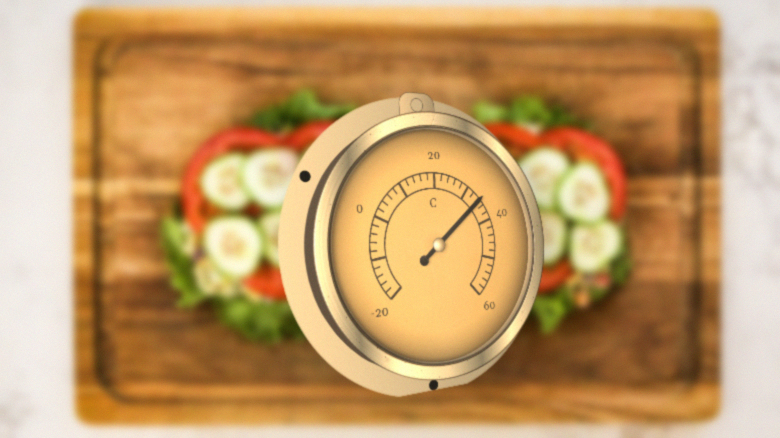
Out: value=34 unit=°C
